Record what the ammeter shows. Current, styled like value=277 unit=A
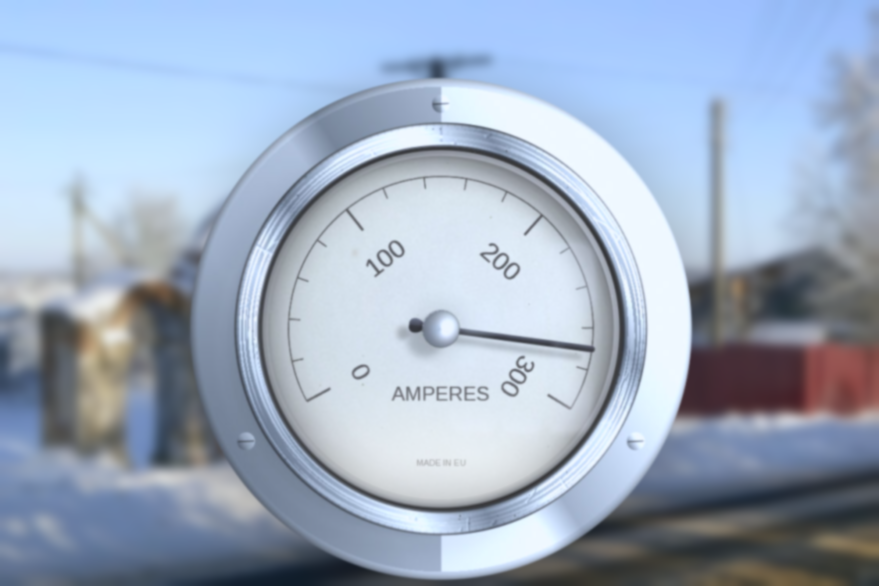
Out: value=270 unit=A
